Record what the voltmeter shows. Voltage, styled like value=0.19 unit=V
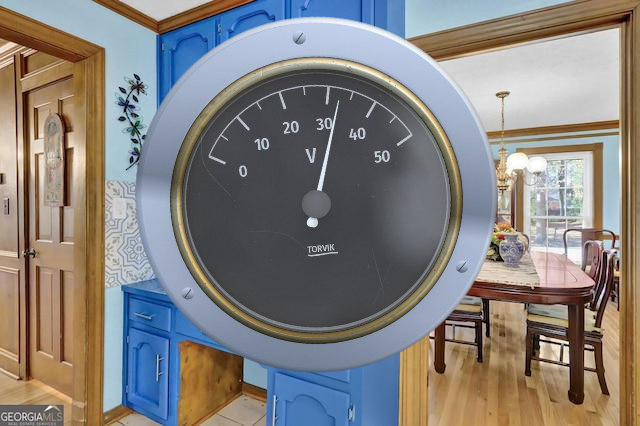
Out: value=32.5 unit=V
